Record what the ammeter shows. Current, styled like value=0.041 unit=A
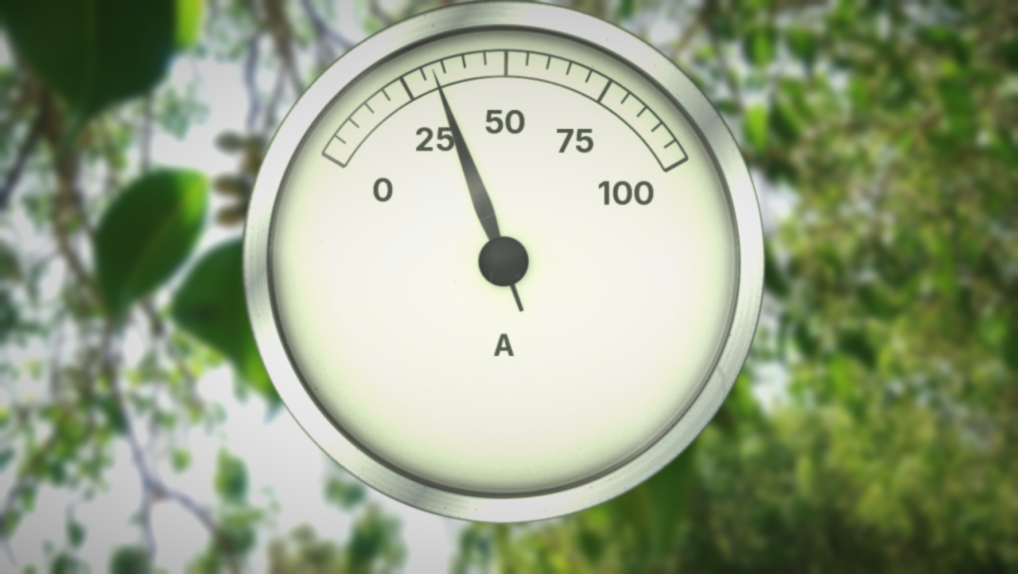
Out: value=32.5 unit=A
